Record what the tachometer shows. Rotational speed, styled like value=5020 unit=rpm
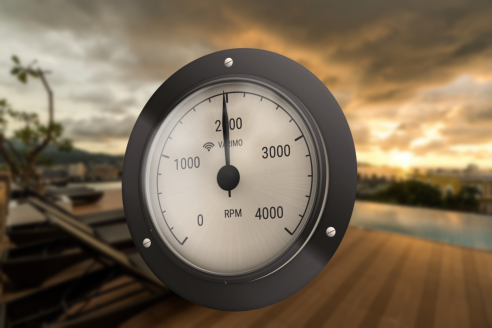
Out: value=2000 unit=rpm
